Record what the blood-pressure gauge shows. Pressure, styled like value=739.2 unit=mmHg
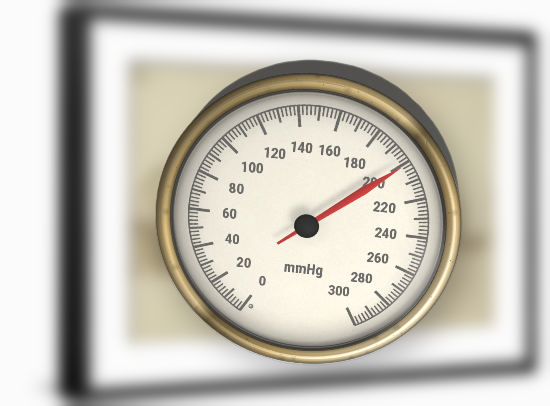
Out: value=200 unit=mmHg
